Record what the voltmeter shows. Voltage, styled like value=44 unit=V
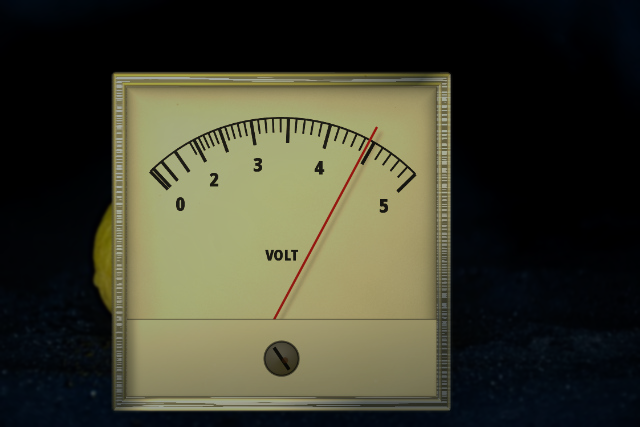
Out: value=4.45 unit=V
